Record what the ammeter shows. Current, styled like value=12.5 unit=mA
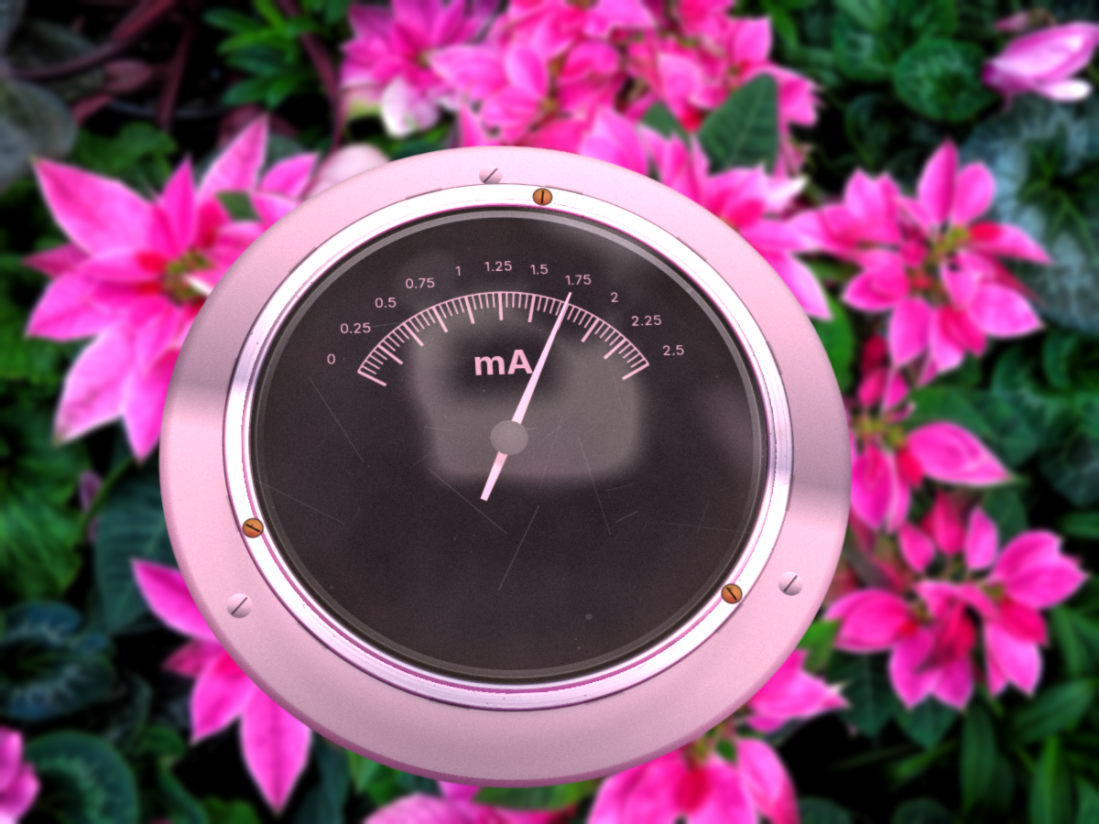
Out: value=1.75 unit=mA
